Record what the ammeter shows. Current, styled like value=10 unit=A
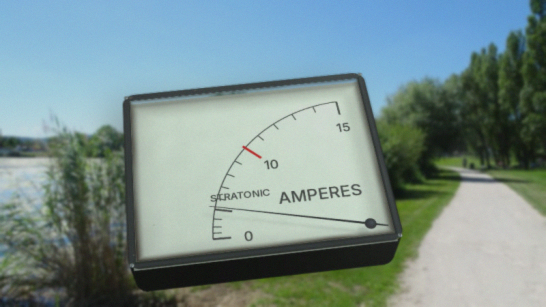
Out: value=5 unit=A
